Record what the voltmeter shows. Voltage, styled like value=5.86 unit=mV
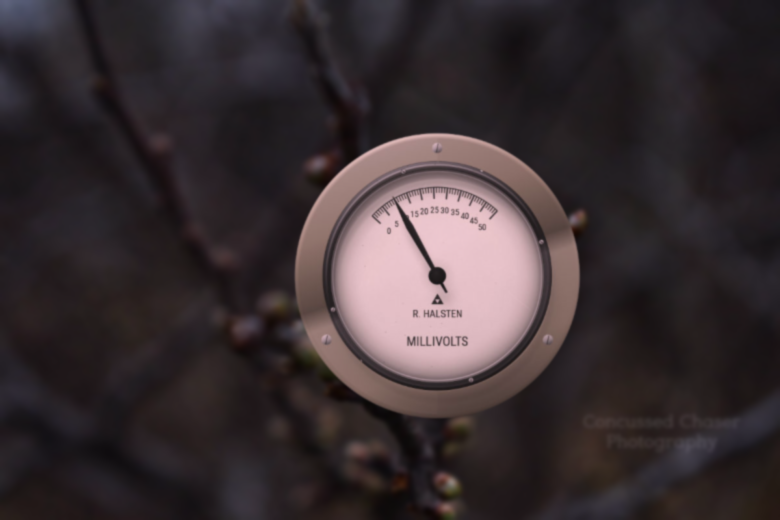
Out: value=10 unit=mV
